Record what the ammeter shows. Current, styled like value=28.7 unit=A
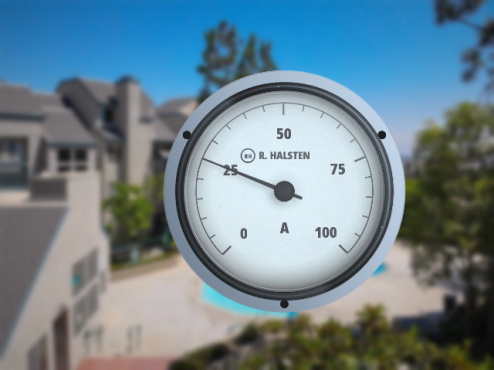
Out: value=25 unit=A
